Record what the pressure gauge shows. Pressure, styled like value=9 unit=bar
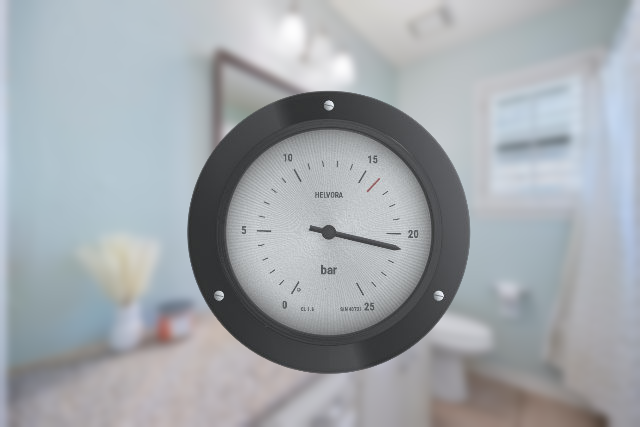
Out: value=21 unit=bar
